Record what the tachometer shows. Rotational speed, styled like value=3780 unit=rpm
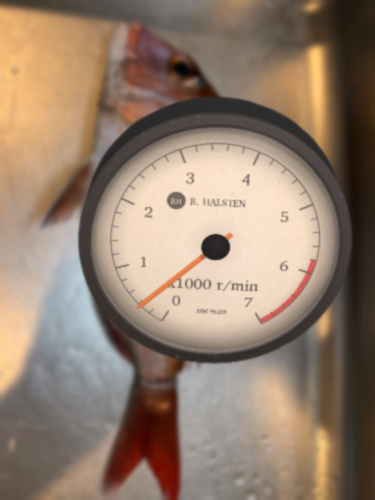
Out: value=400 unit=rpm
